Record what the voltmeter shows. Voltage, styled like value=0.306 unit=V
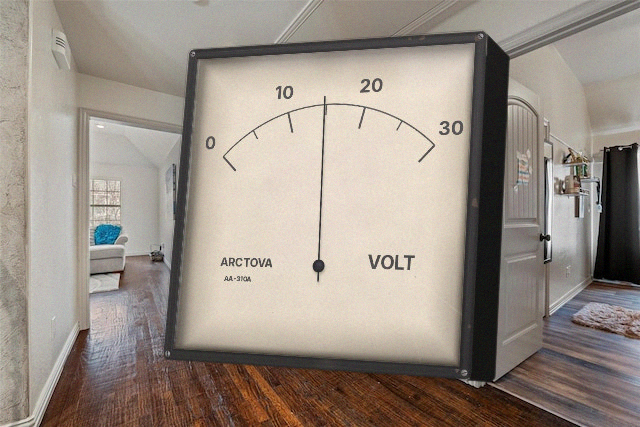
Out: value=15 unit=V
